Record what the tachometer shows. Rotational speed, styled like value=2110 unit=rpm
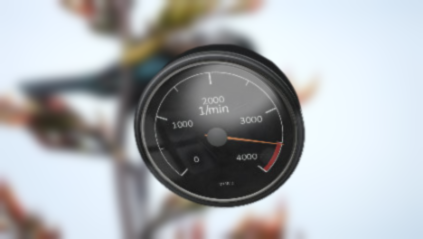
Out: value=3500 unit=rpm
